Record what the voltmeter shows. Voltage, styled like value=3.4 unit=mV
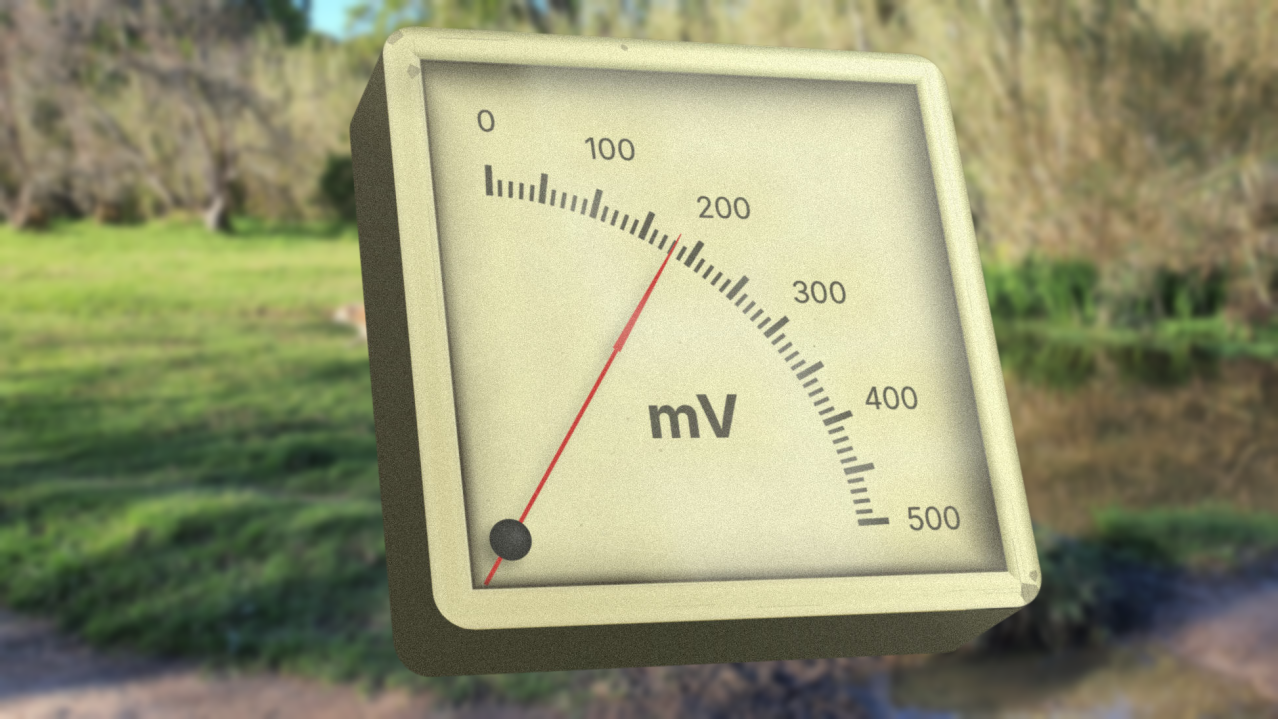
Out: value=180 unit=mV
